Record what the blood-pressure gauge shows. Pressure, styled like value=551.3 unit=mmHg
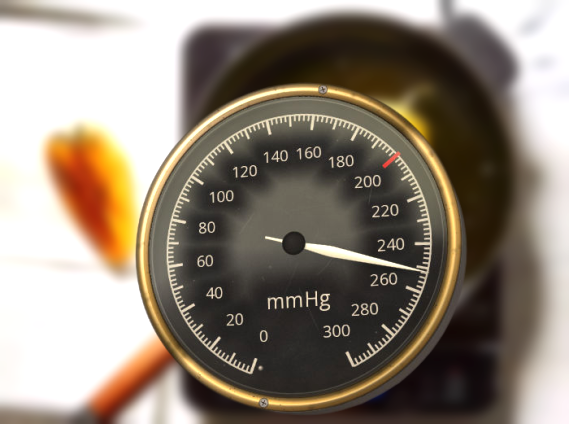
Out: value=252 unit=mmHg
